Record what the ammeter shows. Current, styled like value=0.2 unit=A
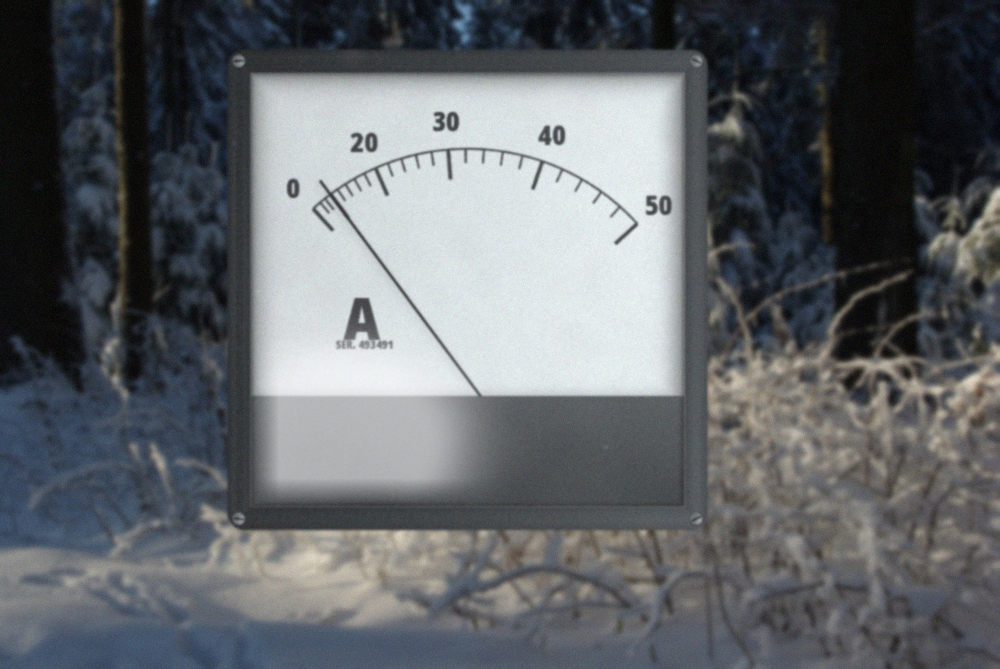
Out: value=10 unit=A
